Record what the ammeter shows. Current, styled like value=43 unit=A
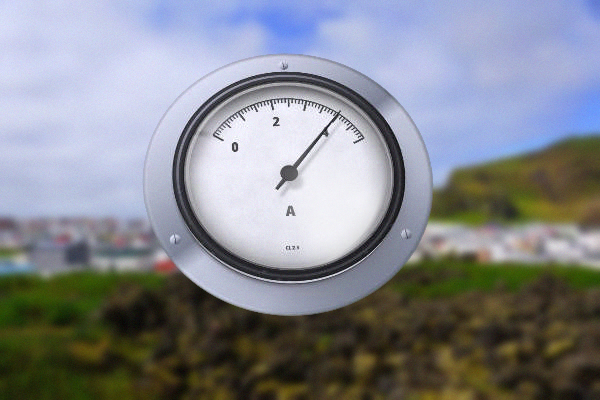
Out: value=4 unit=A
